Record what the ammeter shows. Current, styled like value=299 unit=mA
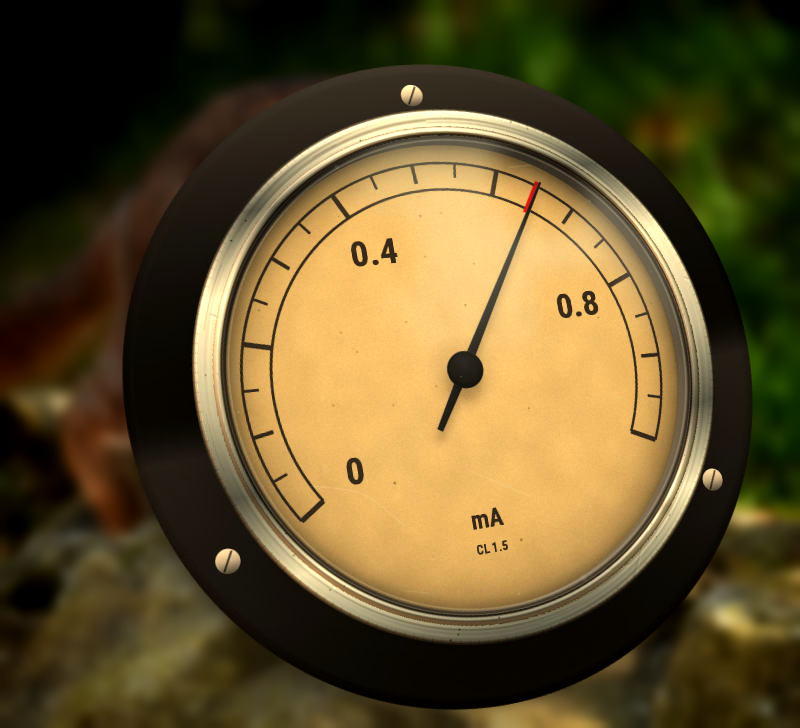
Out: value=0.65 unit=mA
